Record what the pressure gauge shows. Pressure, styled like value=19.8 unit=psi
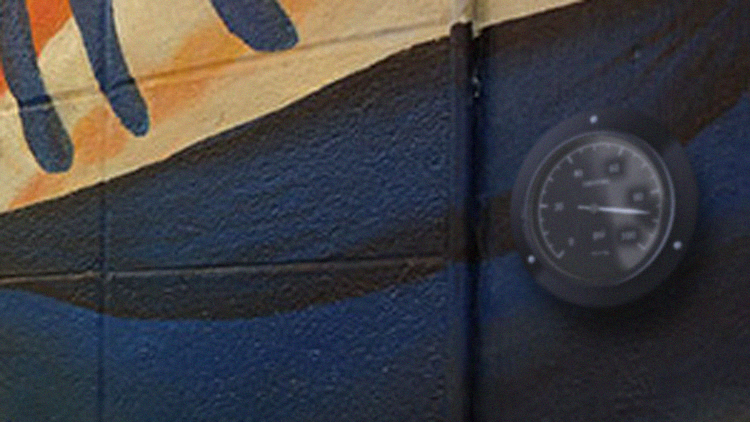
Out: value=87.5 unit=psi
